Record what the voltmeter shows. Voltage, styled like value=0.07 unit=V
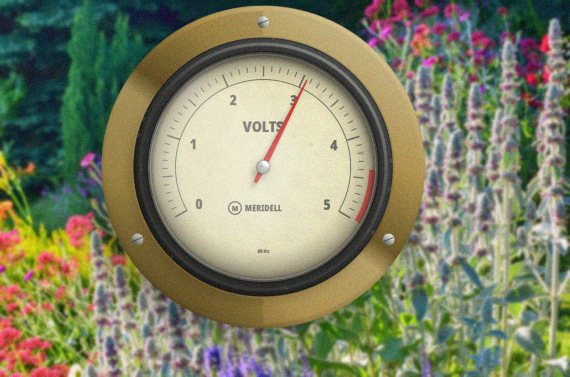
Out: value=3.05 unit=V
